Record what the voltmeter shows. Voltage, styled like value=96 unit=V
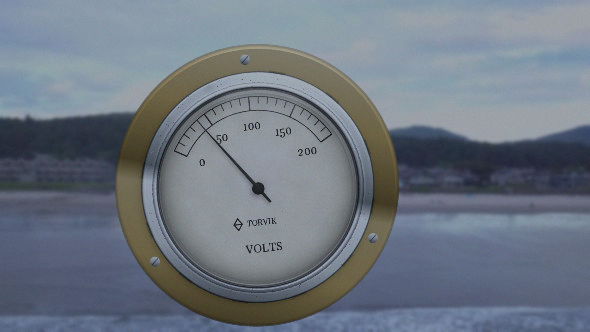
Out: value=40 unit=V
